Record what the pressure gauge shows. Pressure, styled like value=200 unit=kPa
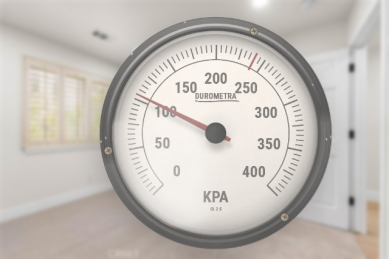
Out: value=105 unit=kPa
